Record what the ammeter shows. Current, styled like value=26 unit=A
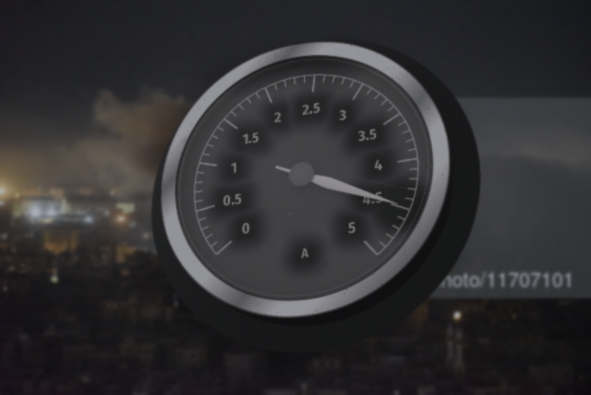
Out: value=4.5 unit=A
